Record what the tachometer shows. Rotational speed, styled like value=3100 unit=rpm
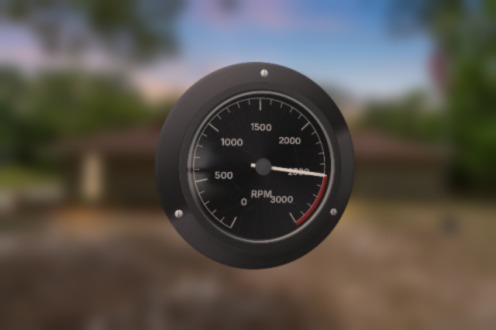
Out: value=2500 unit=rpm
